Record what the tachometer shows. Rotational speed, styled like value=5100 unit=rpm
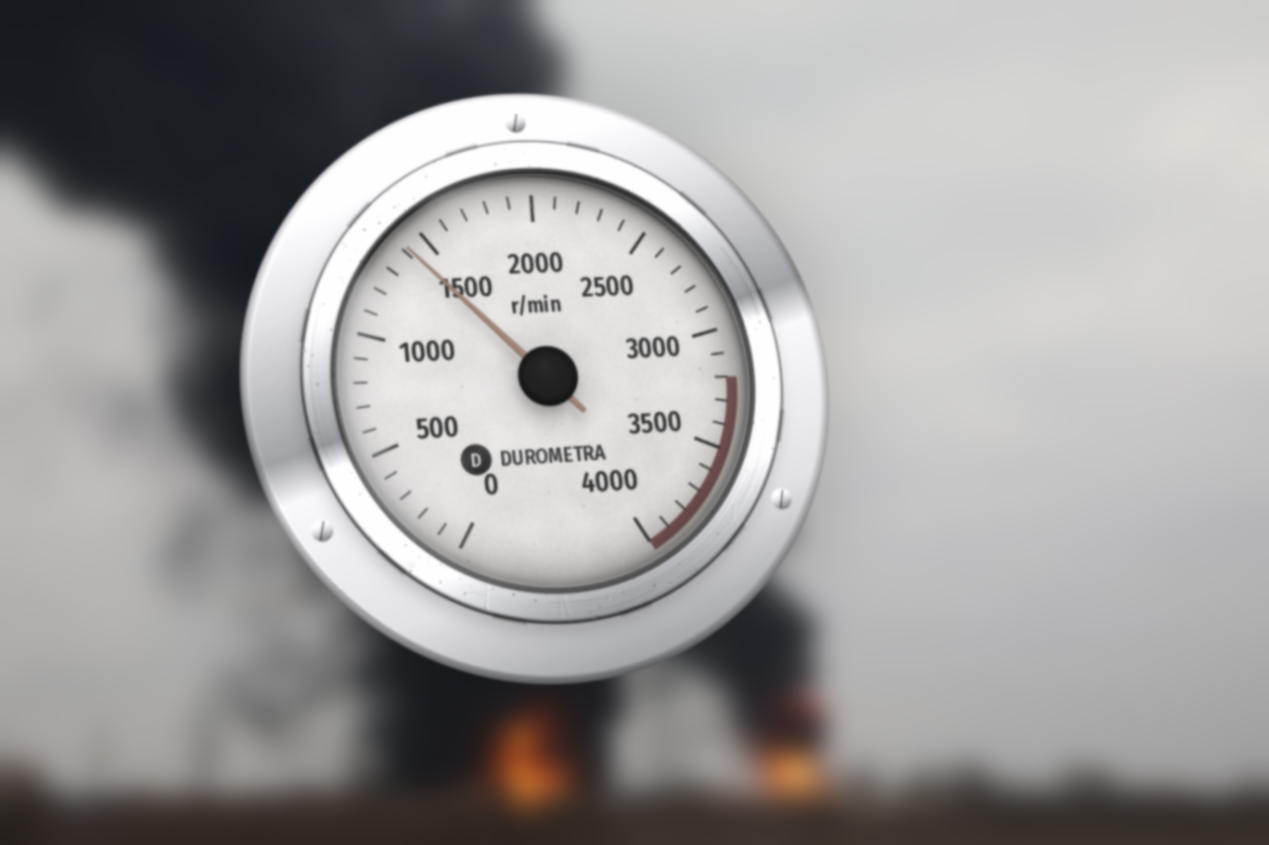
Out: value=1400 unit=rpm
